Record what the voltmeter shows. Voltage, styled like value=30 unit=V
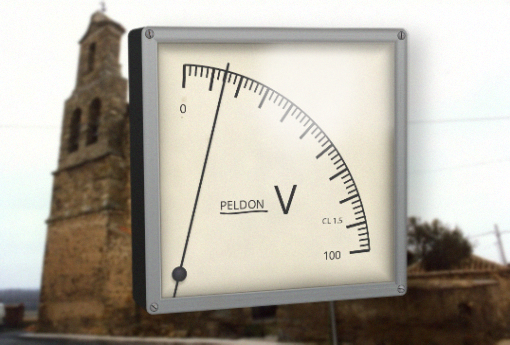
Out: value=14 unit=V
